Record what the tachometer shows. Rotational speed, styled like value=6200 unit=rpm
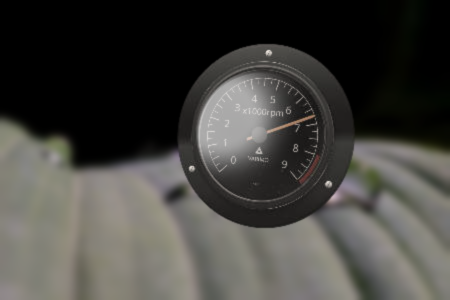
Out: value=6750 unit=rpm
